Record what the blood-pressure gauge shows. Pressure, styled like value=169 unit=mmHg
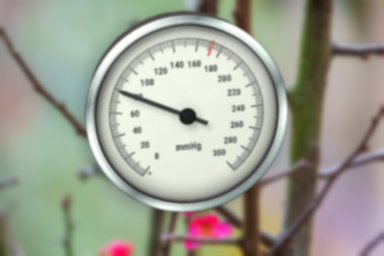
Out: value=80 unit=mmHg
